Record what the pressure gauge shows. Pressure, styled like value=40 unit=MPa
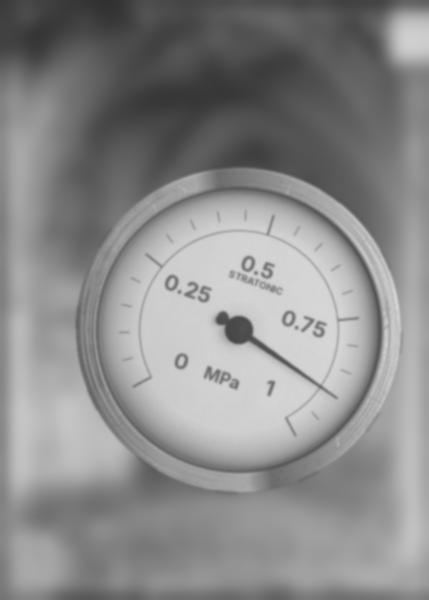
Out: value=0.9 unit=MPa
